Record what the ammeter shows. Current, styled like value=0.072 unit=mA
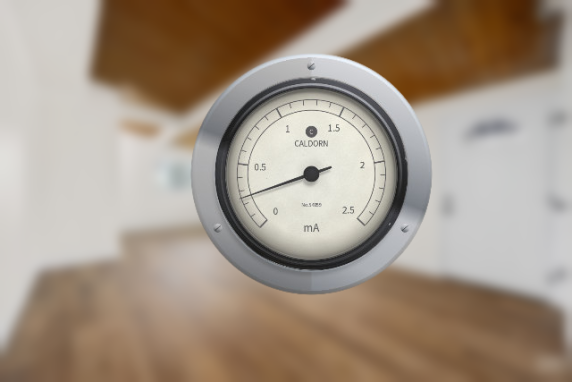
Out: value=0.25 unit=mA
